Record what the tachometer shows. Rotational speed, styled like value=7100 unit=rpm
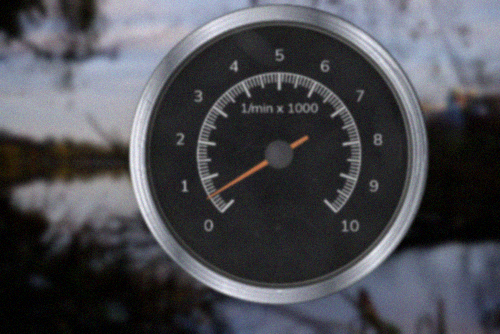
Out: value=500 unit=rpm
